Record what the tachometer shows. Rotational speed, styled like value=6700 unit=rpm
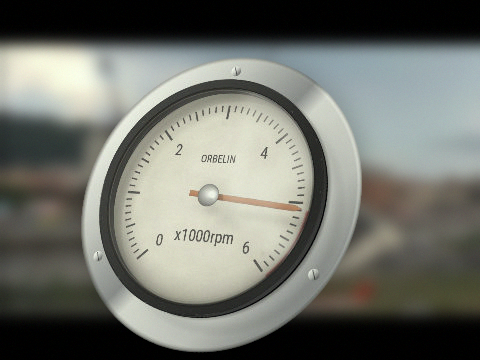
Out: value=5100 unit=rpm
